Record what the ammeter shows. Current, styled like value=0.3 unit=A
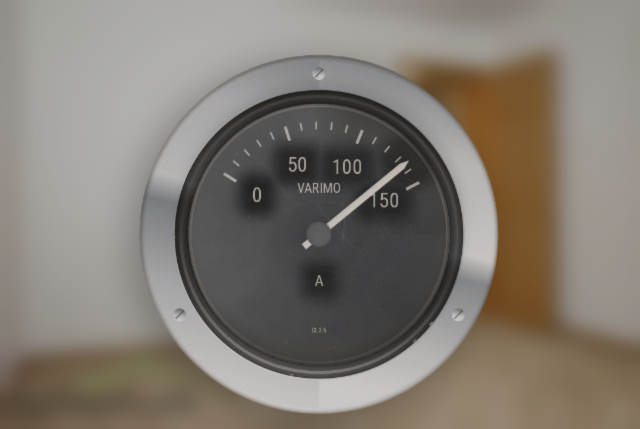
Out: value=135 unit=A
